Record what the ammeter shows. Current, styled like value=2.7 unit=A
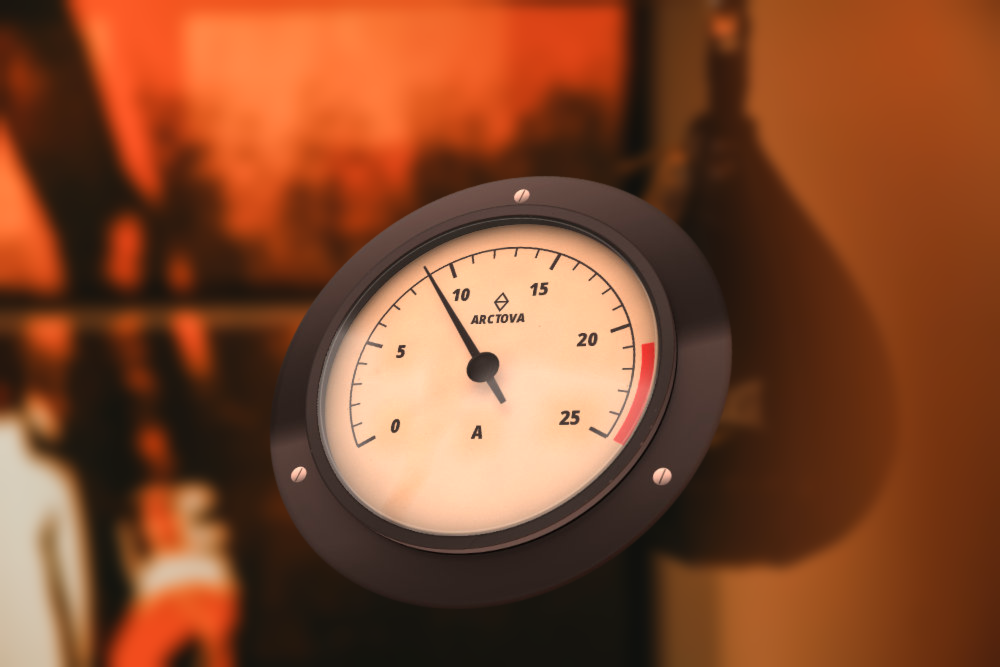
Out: value=9 unit=A
